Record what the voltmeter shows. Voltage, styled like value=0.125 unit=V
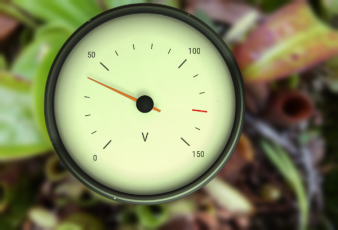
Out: value=40 unit=V
